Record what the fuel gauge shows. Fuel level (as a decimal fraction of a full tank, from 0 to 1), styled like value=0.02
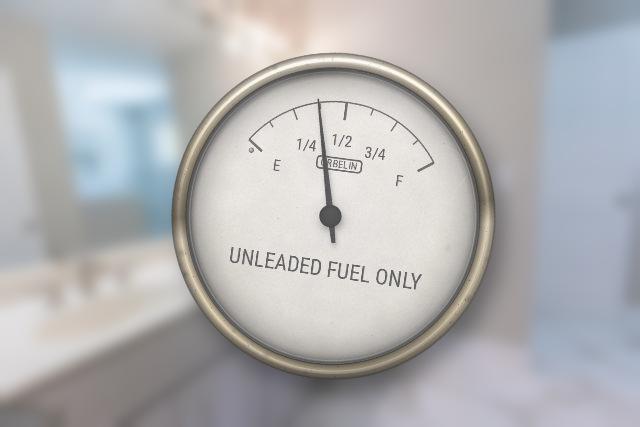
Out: value=0.375
